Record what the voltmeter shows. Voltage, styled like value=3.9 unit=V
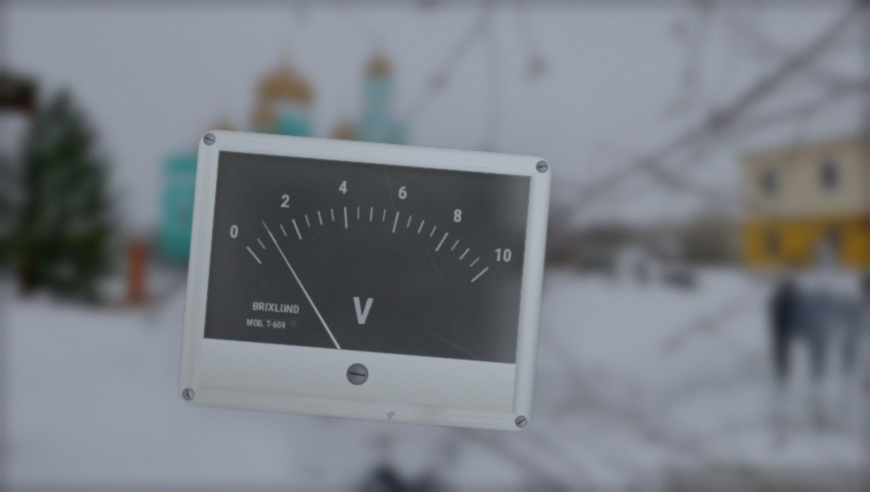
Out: value=1 unit=V
